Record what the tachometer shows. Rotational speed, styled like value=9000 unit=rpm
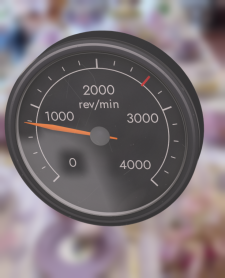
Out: value=800 unit=rpm
